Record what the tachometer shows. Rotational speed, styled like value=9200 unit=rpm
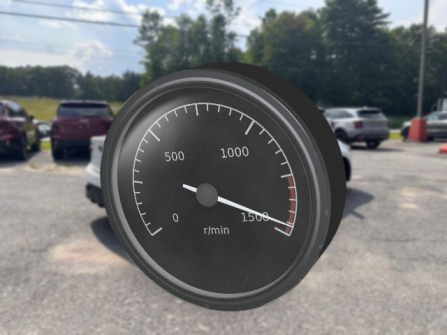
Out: value=1450 unit=rpm
